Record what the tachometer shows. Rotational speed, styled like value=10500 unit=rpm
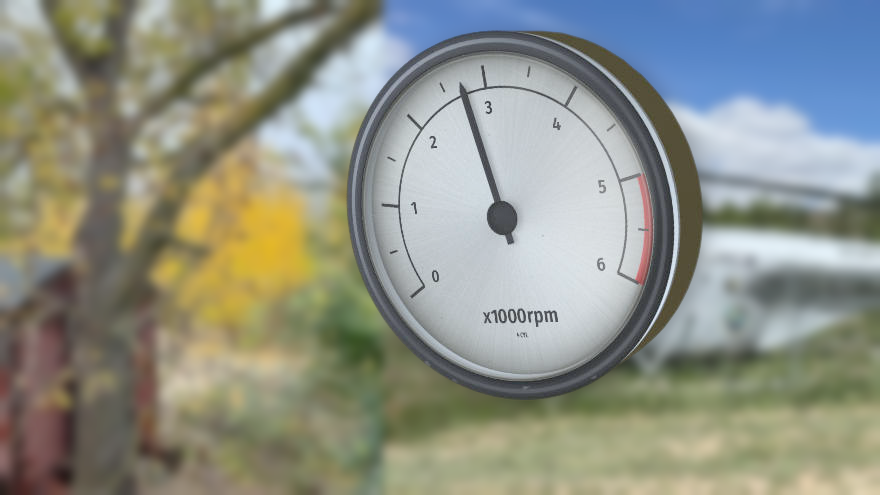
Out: value=2750 unit=rpm
